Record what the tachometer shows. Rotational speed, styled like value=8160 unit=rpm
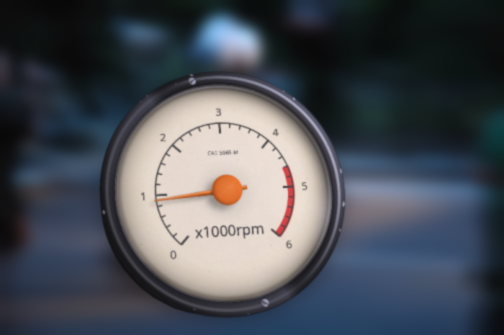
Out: value=900 unit=rpm
